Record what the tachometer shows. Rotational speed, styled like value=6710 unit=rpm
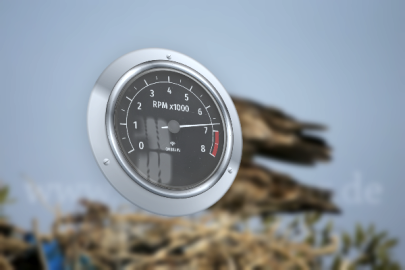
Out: value=6750 unit=rpm
